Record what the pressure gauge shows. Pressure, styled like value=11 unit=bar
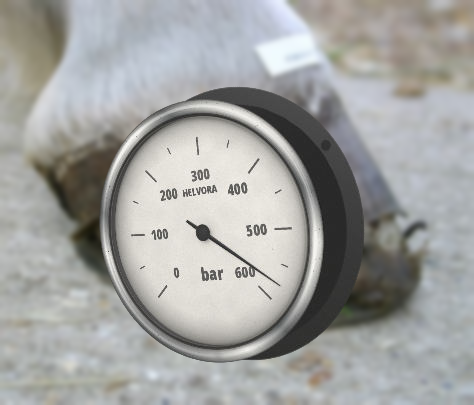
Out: value=575 unit=bar
